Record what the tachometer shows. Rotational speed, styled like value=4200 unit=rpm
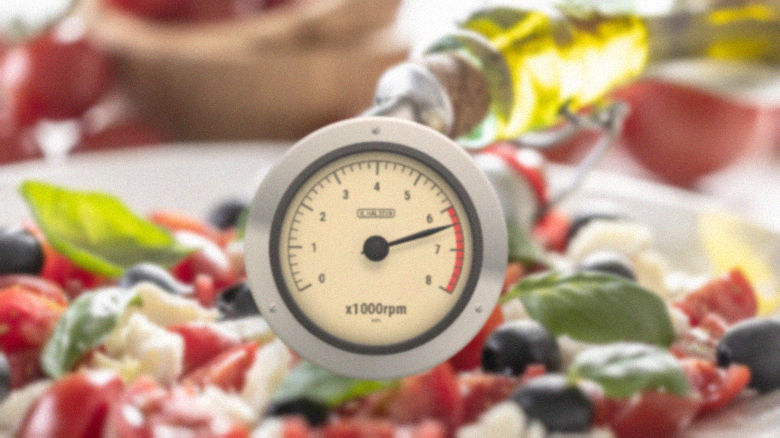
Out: value=6400 unit=rpm
